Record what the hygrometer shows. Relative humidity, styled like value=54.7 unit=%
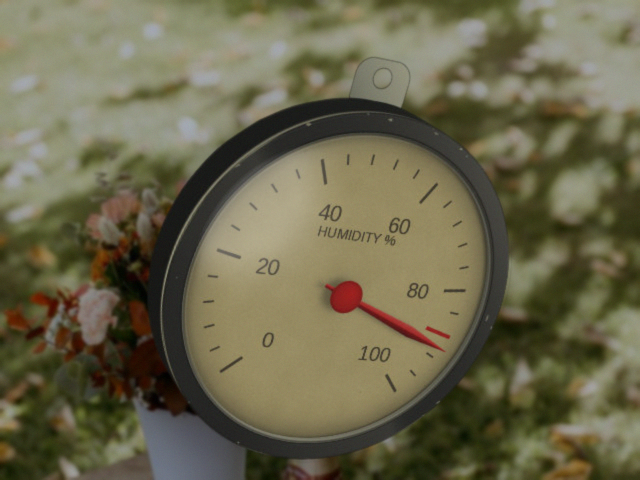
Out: value=90 unit=%
